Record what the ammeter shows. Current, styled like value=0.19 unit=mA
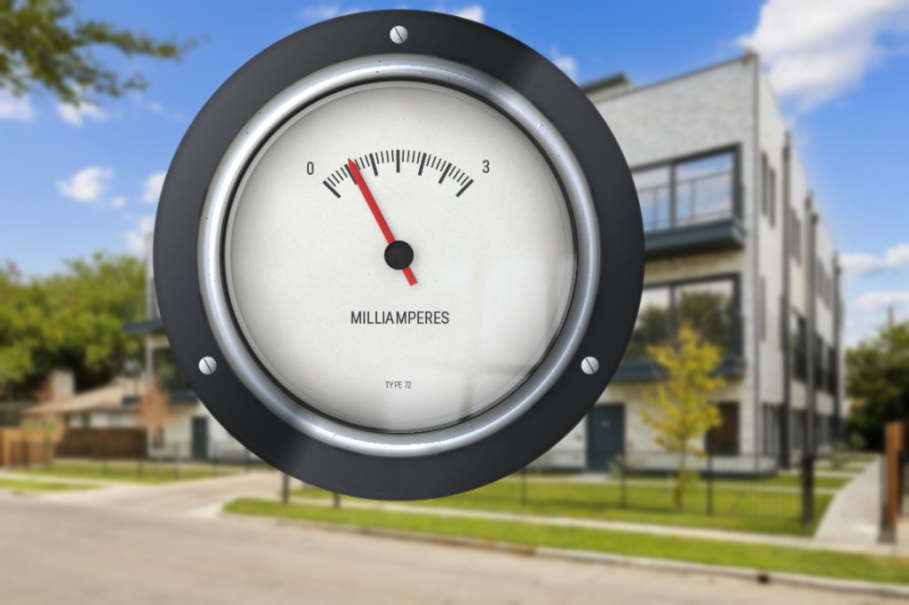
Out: value=0.6 unit=mA
